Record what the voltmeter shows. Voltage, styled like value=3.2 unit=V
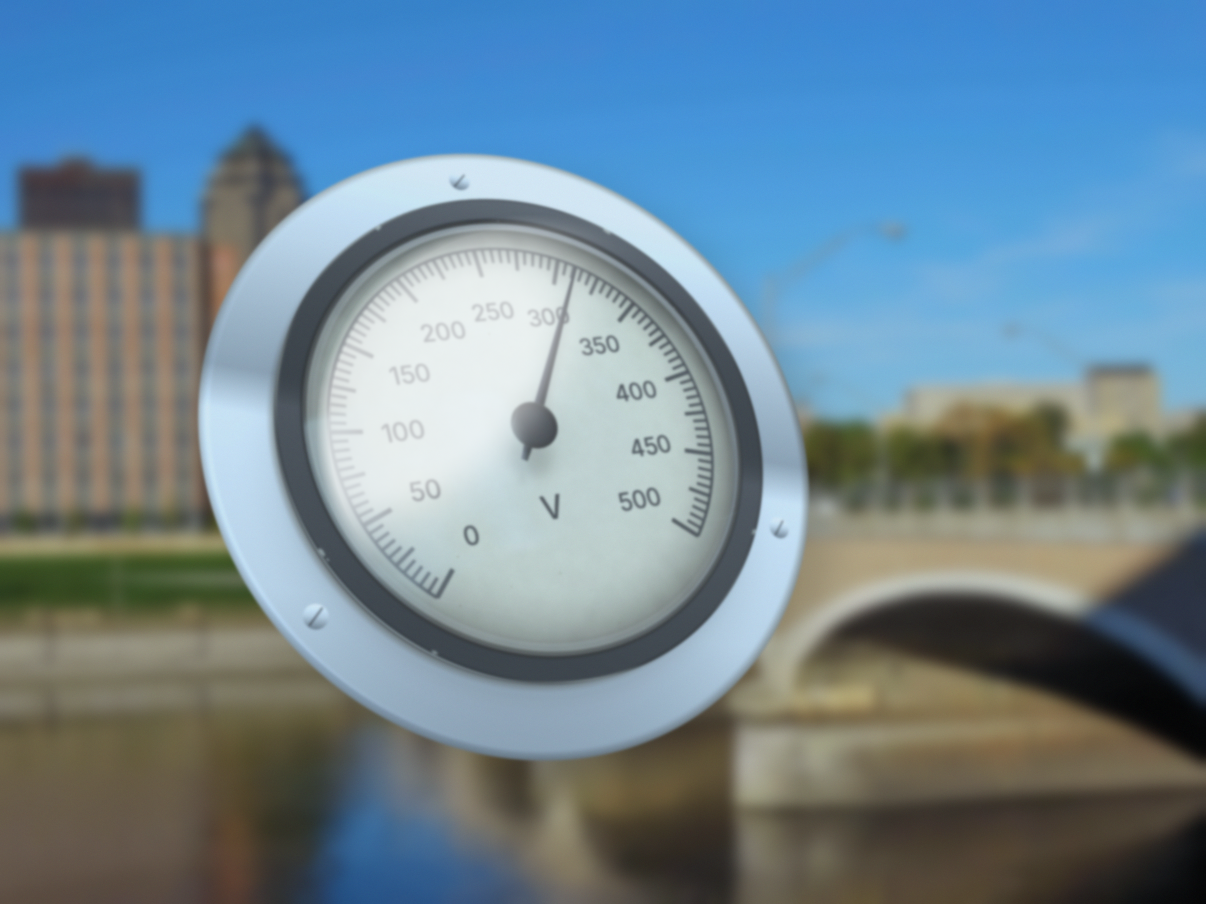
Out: value=310 unit=V
